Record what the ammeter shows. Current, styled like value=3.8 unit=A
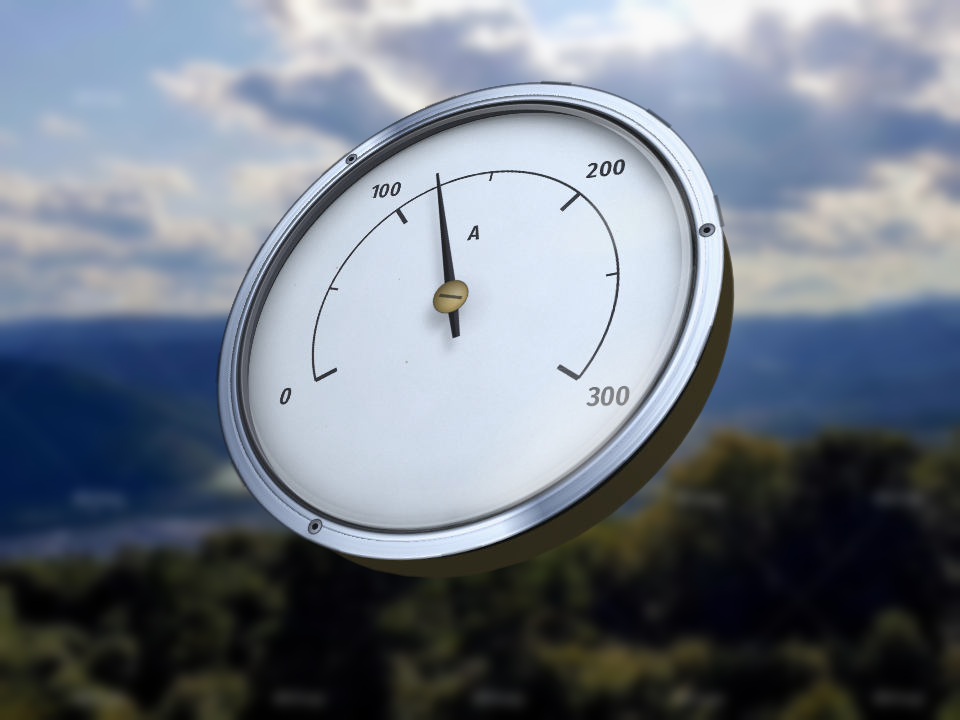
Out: value=125 unit=A
